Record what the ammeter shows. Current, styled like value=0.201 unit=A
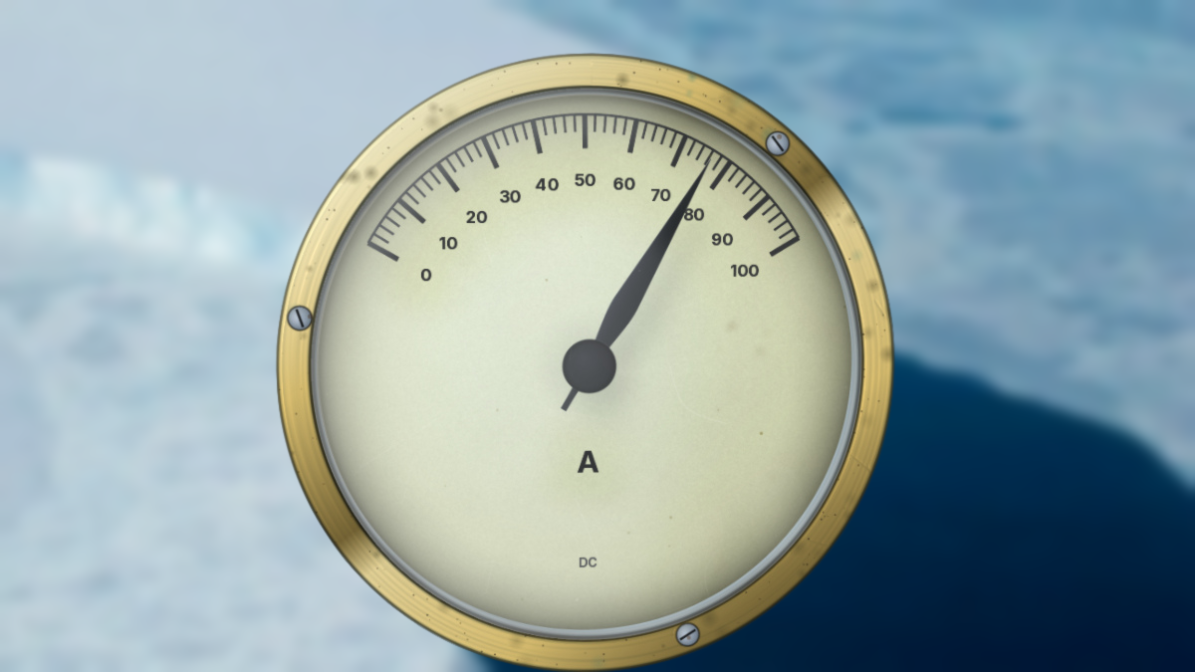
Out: value=76 unit=A
